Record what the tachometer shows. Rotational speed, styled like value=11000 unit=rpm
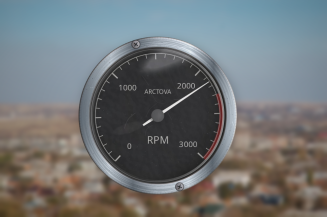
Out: value=2150 unit=rpm
